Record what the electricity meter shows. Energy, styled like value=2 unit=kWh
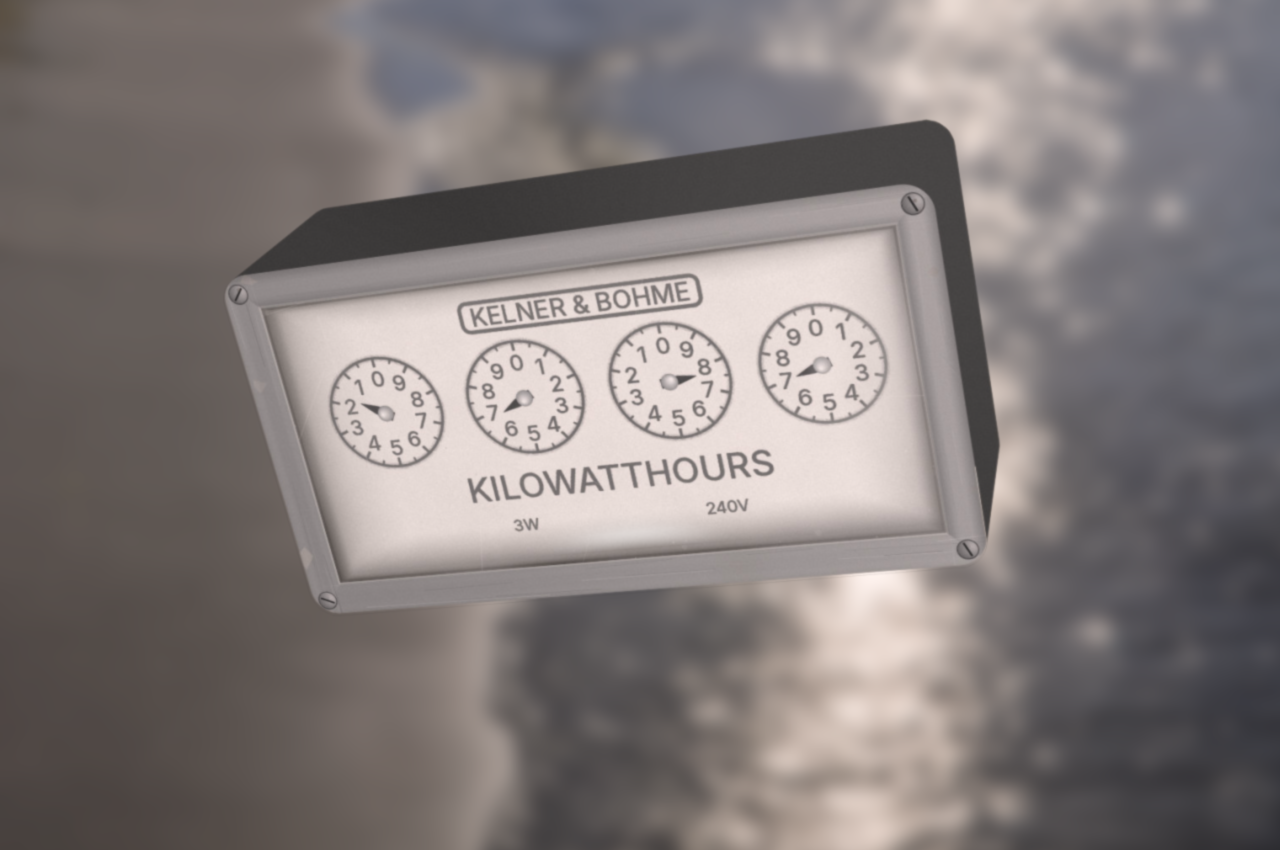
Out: value=1677 unit=kWh
